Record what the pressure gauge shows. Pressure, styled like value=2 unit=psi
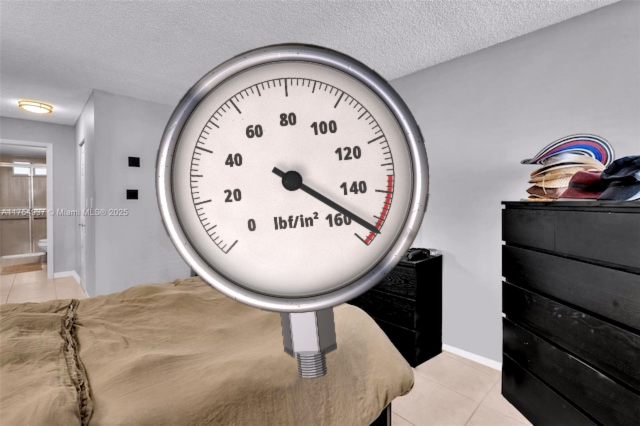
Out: value=154 unit=psi
